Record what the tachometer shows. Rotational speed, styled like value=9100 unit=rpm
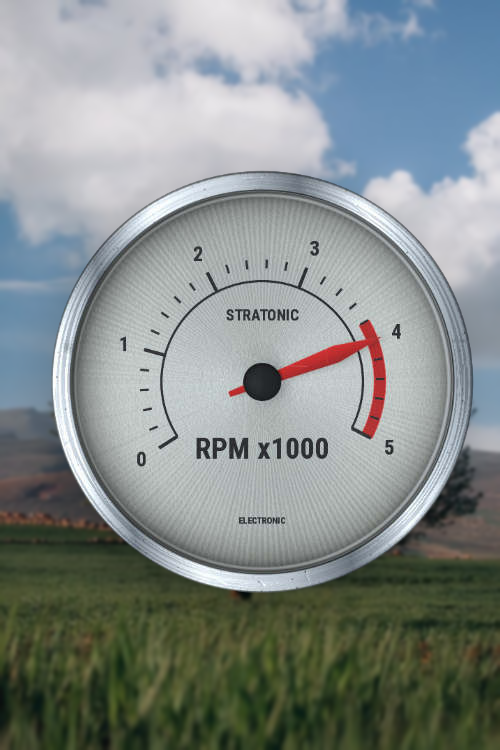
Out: value=4000 unit=rpm
